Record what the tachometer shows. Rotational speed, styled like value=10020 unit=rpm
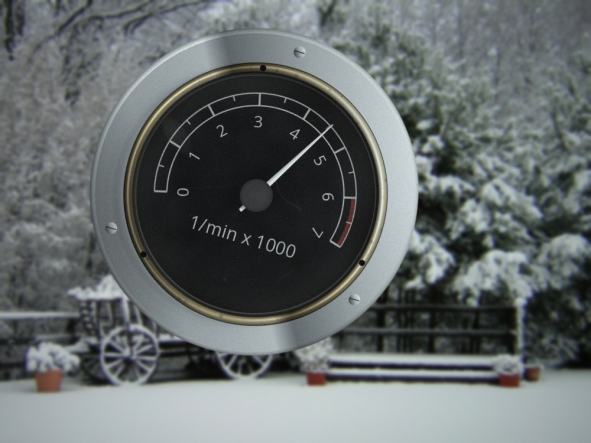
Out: value=4500 unit=rpm
